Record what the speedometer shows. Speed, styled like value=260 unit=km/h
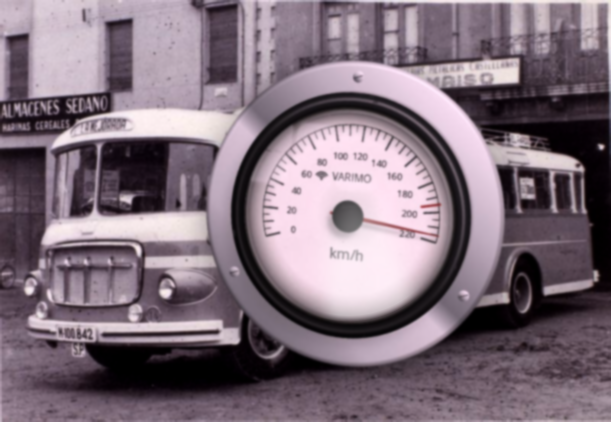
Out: value=215 unit=km/h
